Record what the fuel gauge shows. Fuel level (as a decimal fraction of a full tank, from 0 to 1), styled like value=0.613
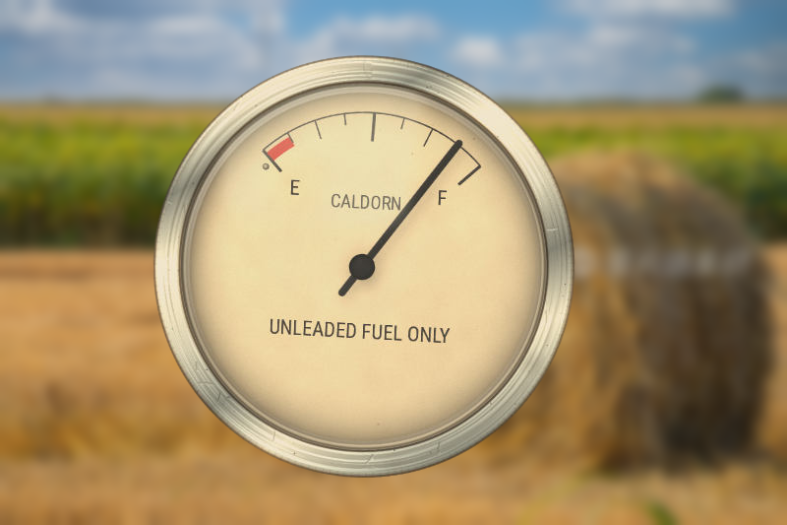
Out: value=0.875
